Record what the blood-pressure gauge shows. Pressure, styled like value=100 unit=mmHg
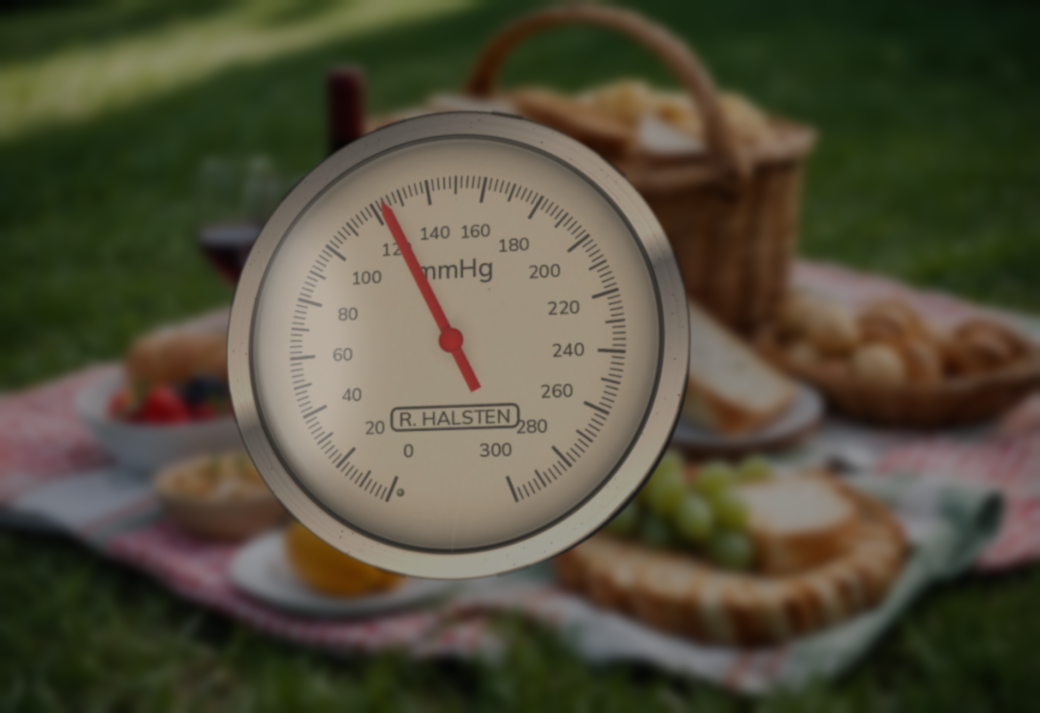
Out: value=124 unit=mmHg
